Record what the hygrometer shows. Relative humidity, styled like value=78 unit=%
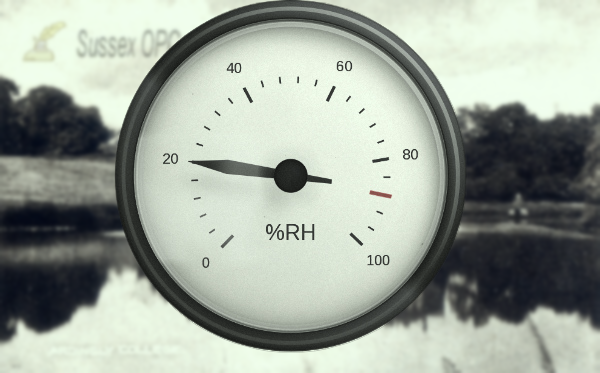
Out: value=20 unit=%
